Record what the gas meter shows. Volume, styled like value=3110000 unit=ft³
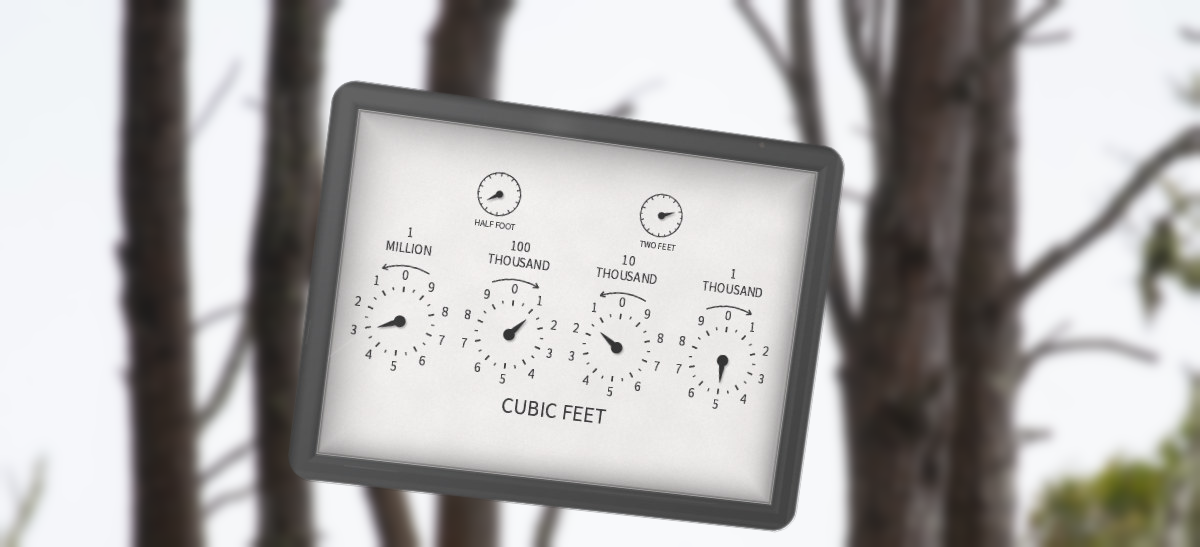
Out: value=311500 unit=ft³
